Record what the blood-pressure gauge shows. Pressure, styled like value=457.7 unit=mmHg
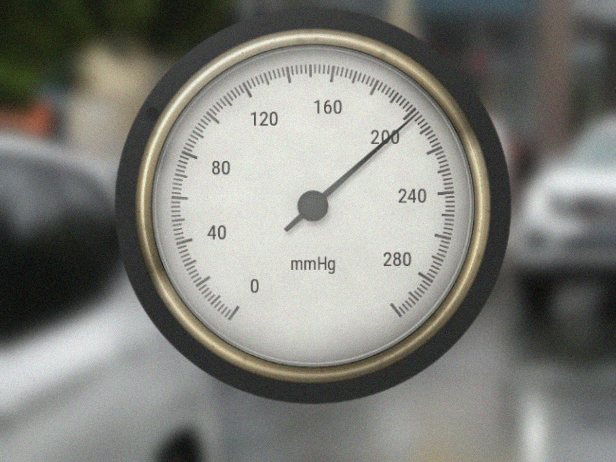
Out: value=202 unit=mmHg
